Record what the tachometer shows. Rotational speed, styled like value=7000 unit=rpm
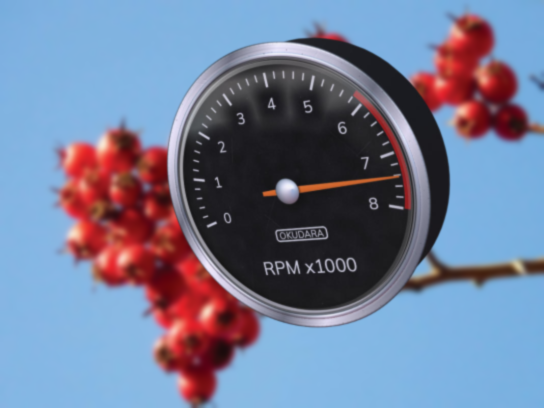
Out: value=7400 unit=rpm
